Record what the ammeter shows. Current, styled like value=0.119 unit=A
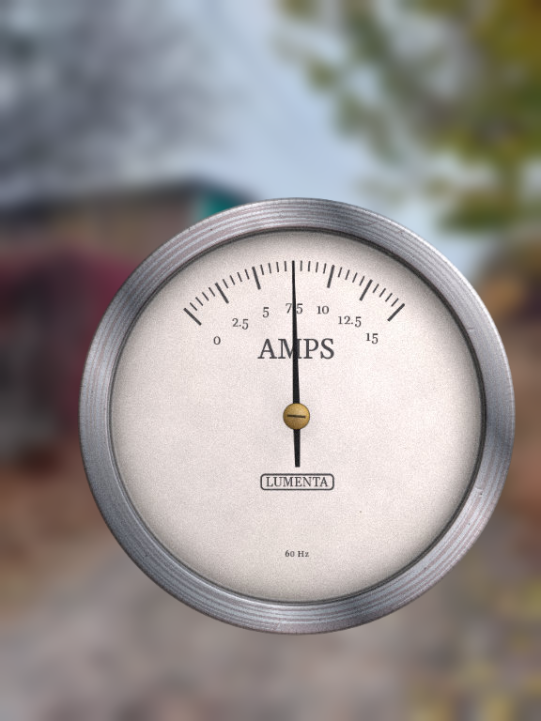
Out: value=7.5 unit=A
